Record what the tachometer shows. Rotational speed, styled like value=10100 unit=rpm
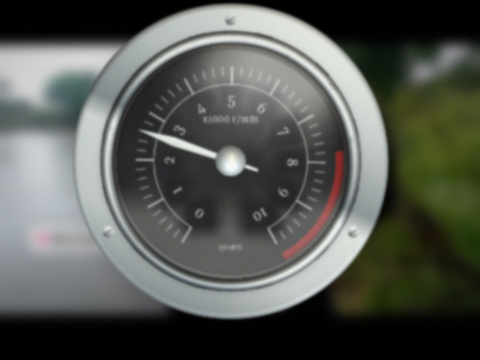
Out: value=2600 unit=rpm
